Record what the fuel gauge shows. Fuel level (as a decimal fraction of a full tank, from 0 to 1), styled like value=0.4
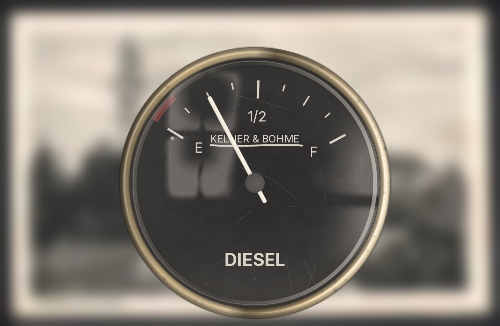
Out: value=0.25
